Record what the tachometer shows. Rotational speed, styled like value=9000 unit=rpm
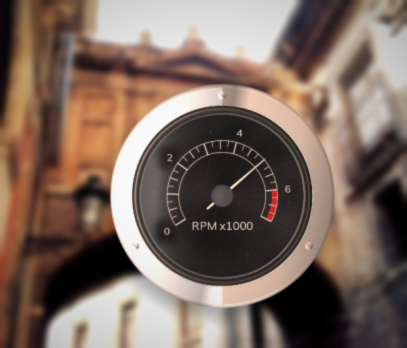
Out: value=5000 unit=rpm
